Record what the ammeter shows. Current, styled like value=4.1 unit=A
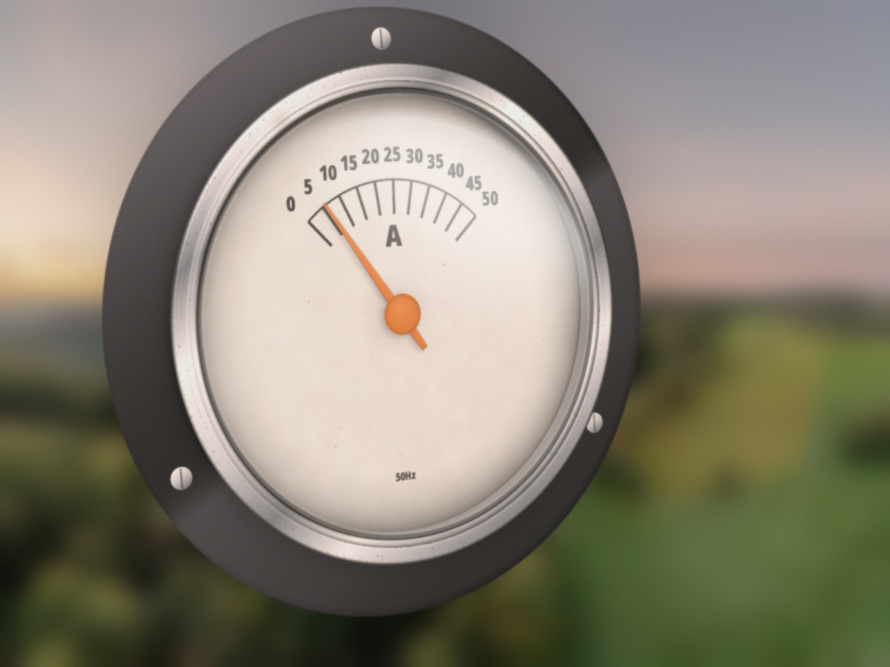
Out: value=5 unit=A
